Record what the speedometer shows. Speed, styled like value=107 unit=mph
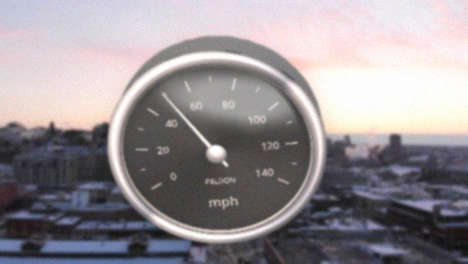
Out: value=50 unit=mph
